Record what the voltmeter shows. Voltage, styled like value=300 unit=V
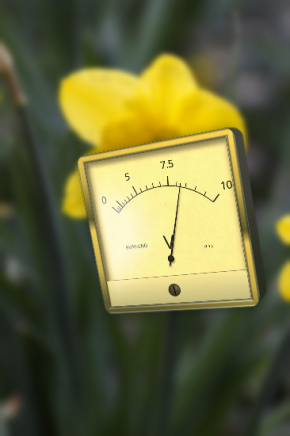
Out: value=8.25 unit=V
